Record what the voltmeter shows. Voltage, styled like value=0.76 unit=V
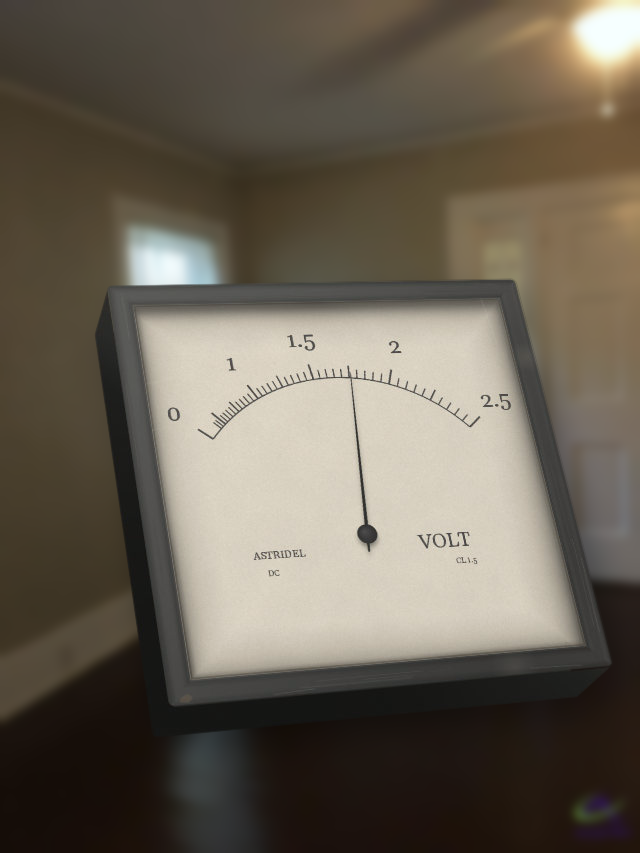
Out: value=1.75 unit=V
